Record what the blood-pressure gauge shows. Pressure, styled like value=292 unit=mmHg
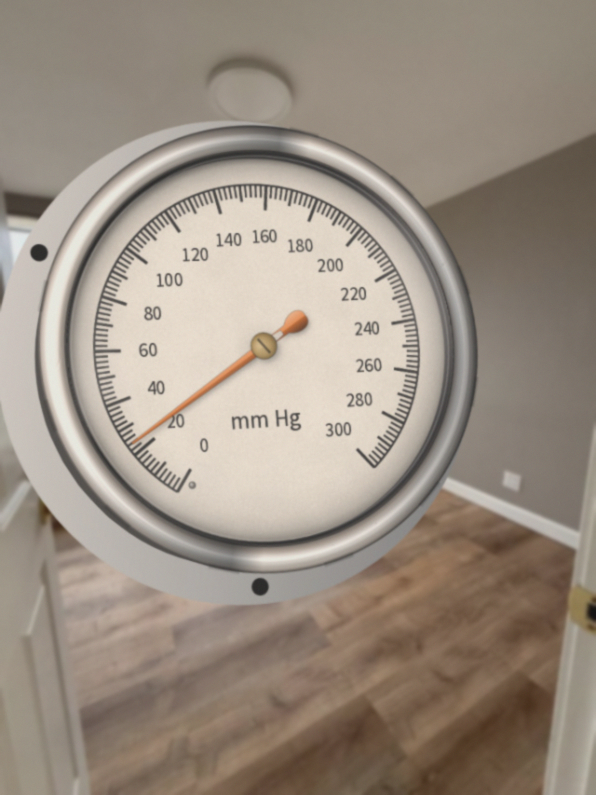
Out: value=24 unit=mmHg
